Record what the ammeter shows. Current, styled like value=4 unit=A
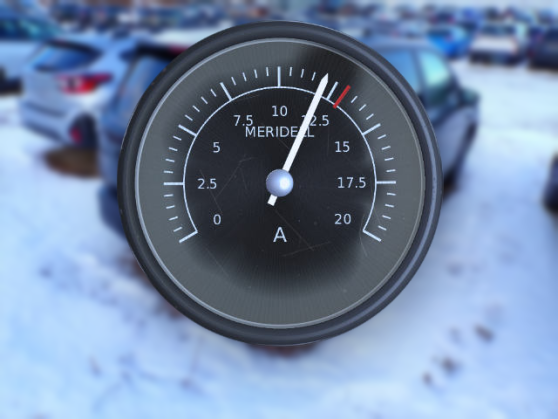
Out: value=12 unit=A
